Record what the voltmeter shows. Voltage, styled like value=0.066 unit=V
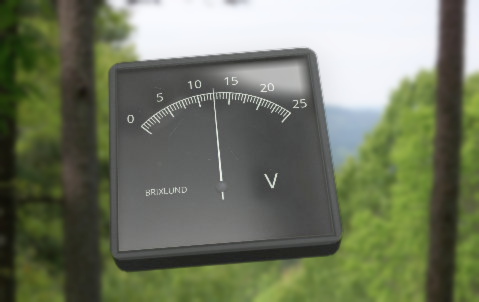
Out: value=12.5 unit=V
